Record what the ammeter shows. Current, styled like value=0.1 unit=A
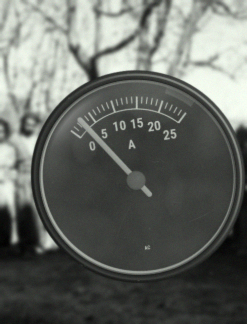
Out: value=3 unit=A
